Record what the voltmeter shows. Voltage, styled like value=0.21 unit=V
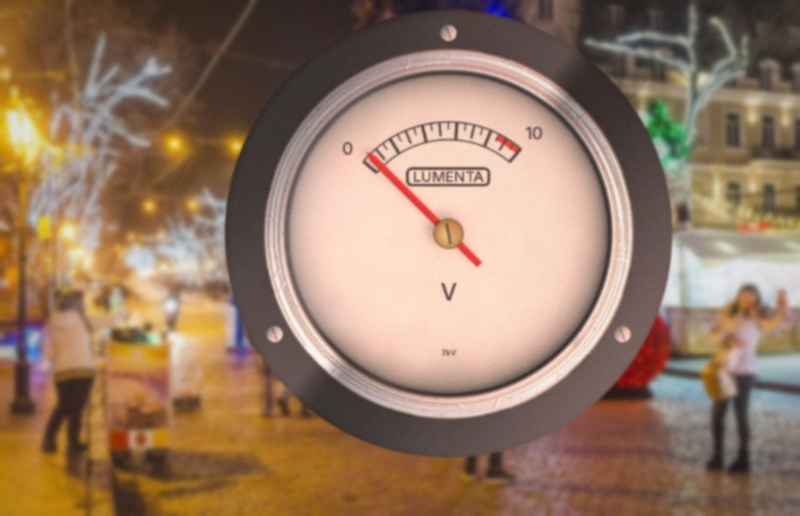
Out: value=0.5 unit=V
